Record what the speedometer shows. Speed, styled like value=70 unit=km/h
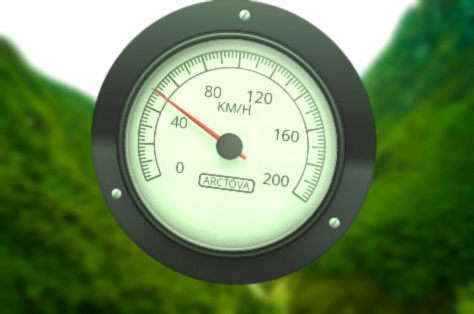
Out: value=50 unit=km/h
